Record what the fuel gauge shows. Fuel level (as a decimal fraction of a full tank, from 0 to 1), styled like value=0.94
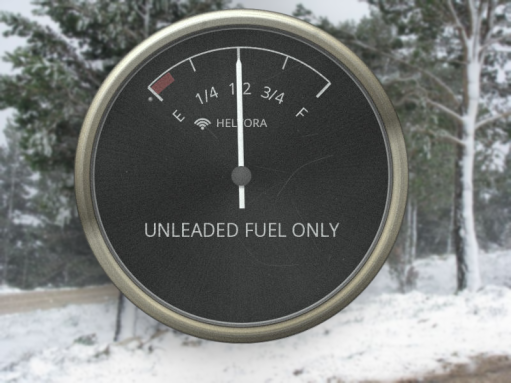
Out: value=0.5
